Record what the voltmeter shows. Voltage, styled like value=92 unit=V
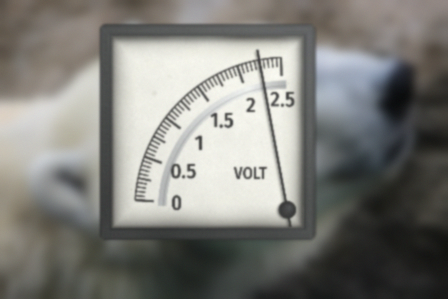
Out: value=2.25 unit=V
